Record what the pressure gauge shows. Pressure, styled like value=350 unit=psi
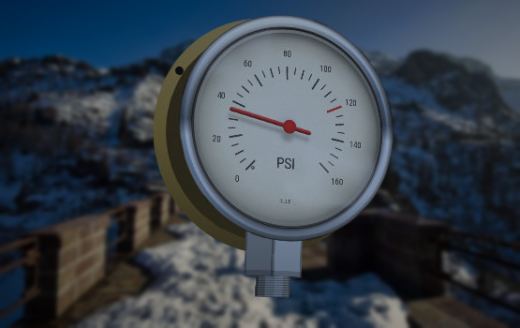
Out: value=35 unit=psi
